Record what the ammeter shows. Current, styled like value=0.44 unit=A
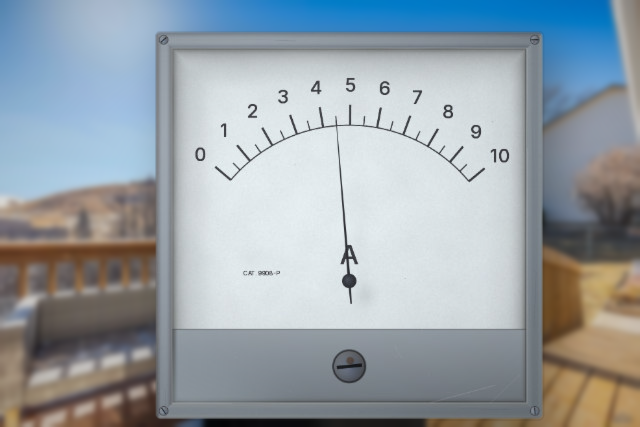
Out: value=4.5 unit=A
